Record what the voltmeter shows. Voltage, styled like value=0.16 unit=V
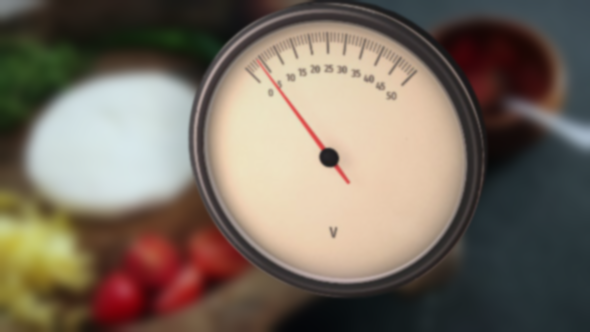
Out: value=5 unit=V
